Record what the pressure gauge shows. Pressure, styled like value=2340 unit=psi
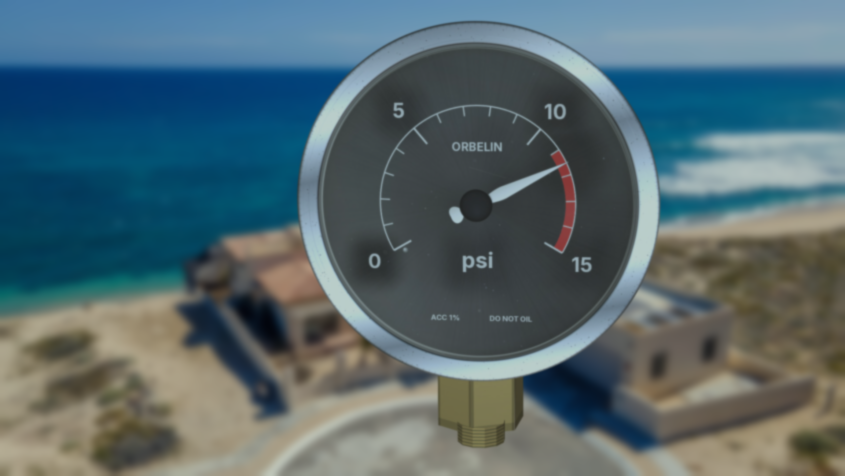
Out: value=11.5 unit=psi
